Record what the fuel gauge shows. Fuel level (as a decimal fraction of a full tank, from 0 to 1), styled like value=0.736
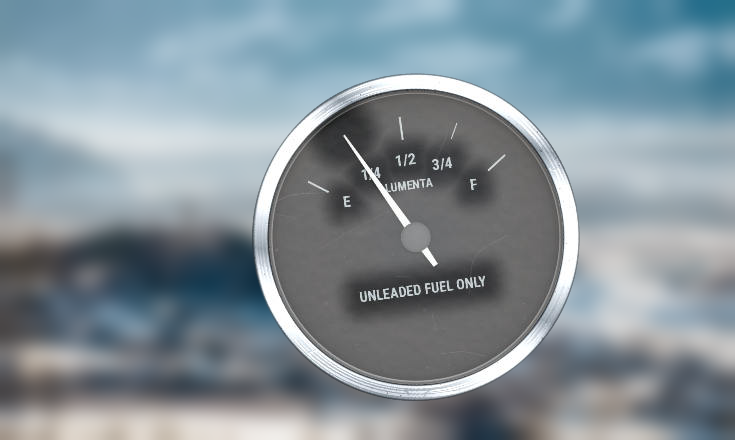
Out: value=0.25
